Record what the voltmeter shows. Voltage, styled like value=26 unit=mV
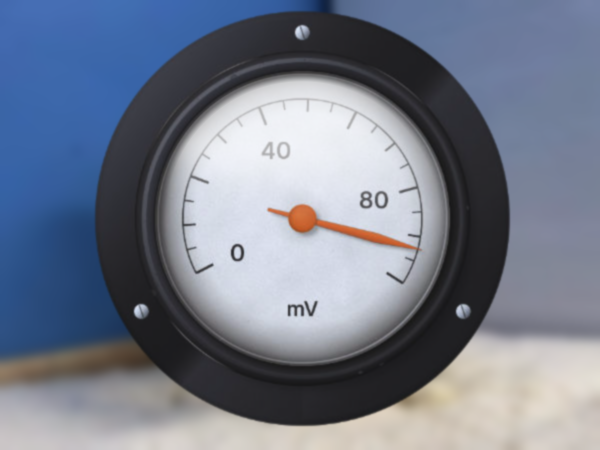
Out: value=92.5 unit=mV
